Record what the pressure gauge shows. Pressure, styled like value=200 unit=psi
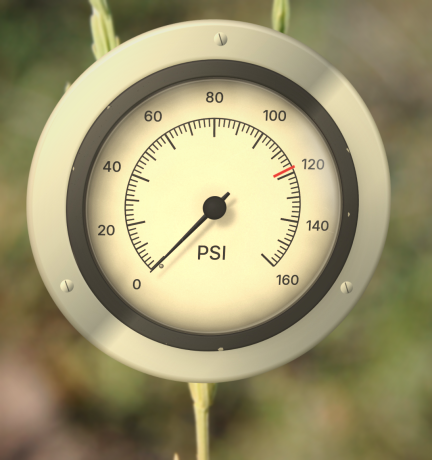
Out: value=0 unit=psi
